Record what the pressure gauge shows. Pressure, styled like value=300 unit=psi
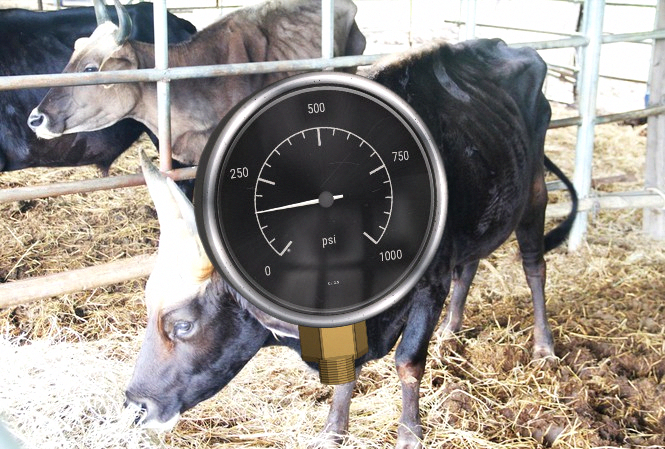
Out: value=150 unit=psi
